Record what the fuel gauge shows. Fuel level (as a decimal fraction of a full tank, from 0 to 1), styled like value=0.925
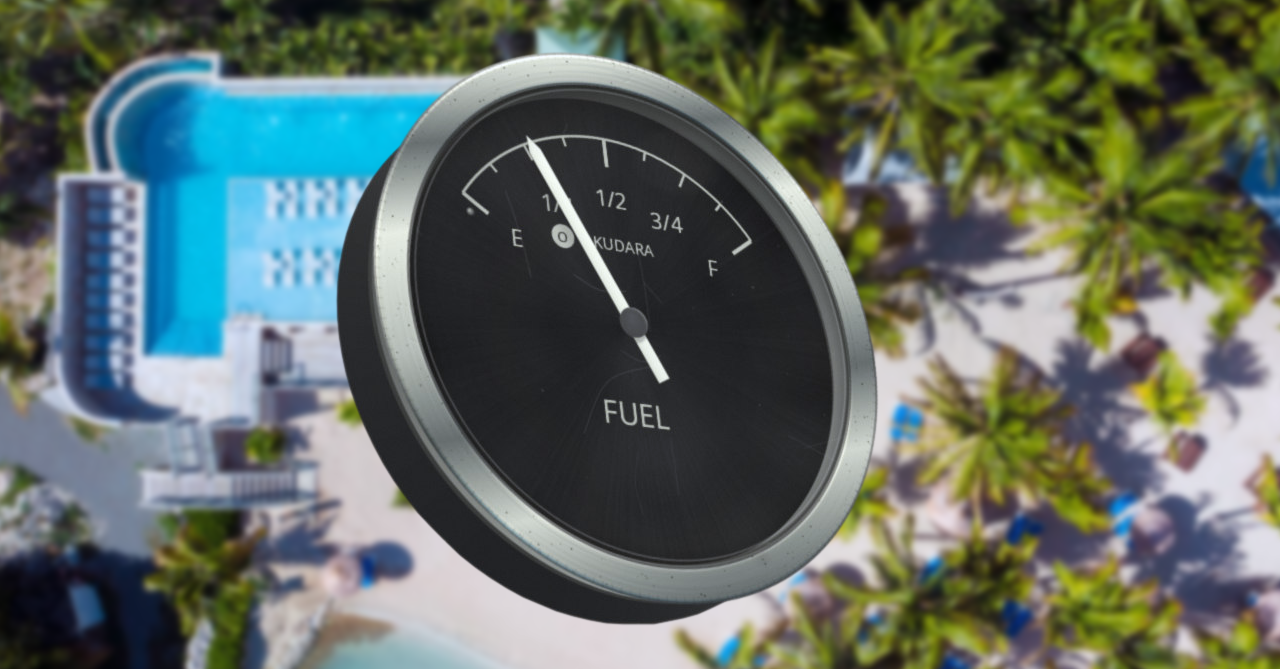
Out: value=0.25
